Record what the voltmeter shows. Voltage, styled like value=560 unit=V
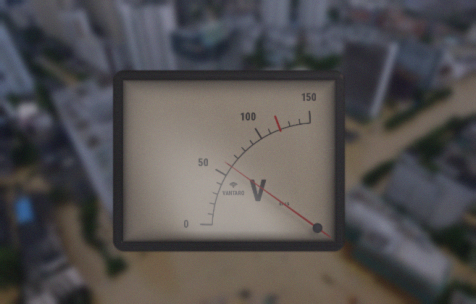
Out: value=60 unit=V
